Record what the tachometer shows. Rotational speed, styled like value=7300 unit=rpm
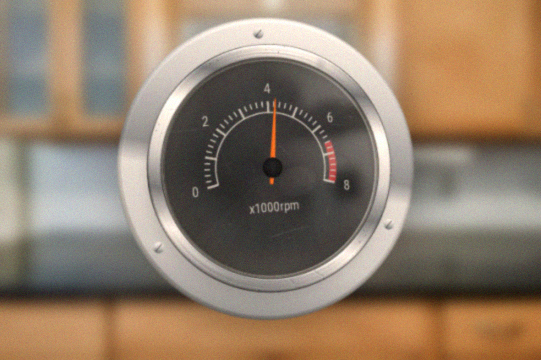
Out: value=4200 unit=rpm
